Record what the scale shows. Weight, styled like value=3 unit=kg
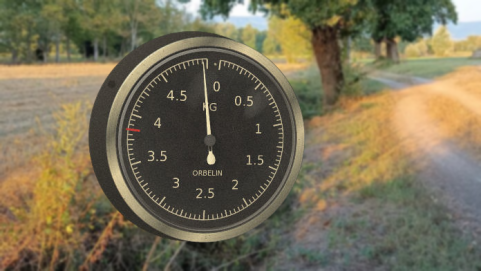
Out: value=4.95 unit=kg
